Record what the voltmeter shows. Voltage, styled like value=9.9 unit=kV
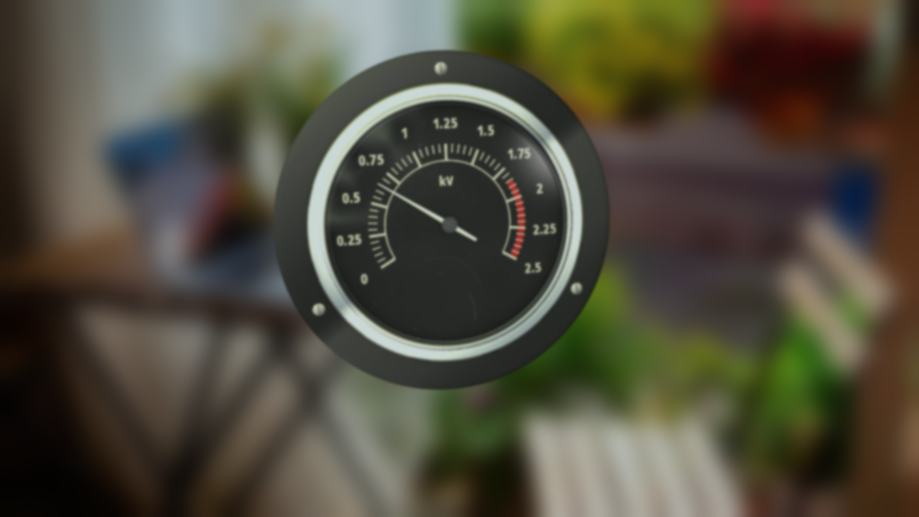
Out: value=0.65 unit=kV
